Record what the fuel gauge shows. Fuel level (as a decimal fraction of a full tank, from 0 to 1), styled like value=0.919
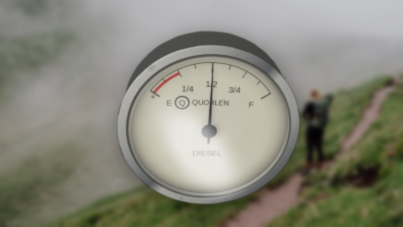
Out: value=0.5
